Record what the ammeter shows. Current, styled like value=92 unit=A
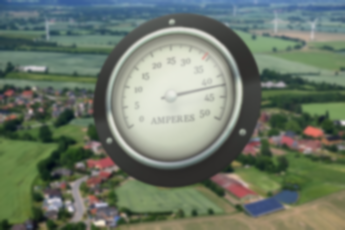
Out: value=42.5 unit=A
